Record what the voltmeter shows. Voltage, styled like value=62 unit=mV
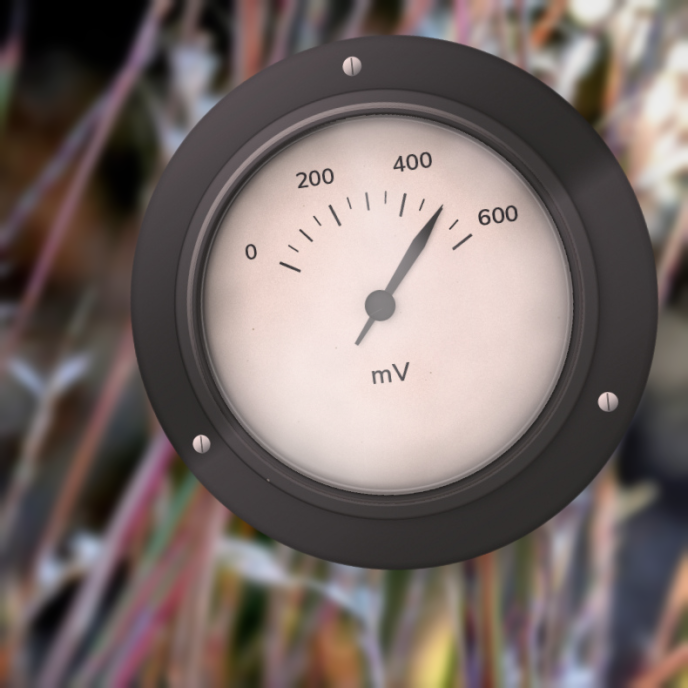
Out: value=500 unit=mV
